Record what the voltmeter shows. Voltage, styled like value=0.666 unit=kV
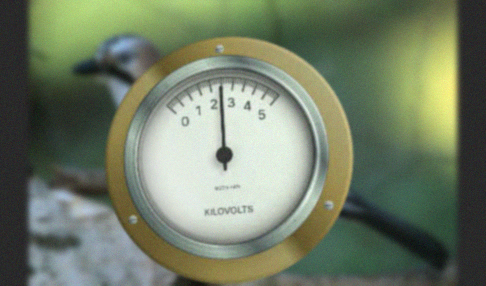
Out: value=2.5 unit=kV
